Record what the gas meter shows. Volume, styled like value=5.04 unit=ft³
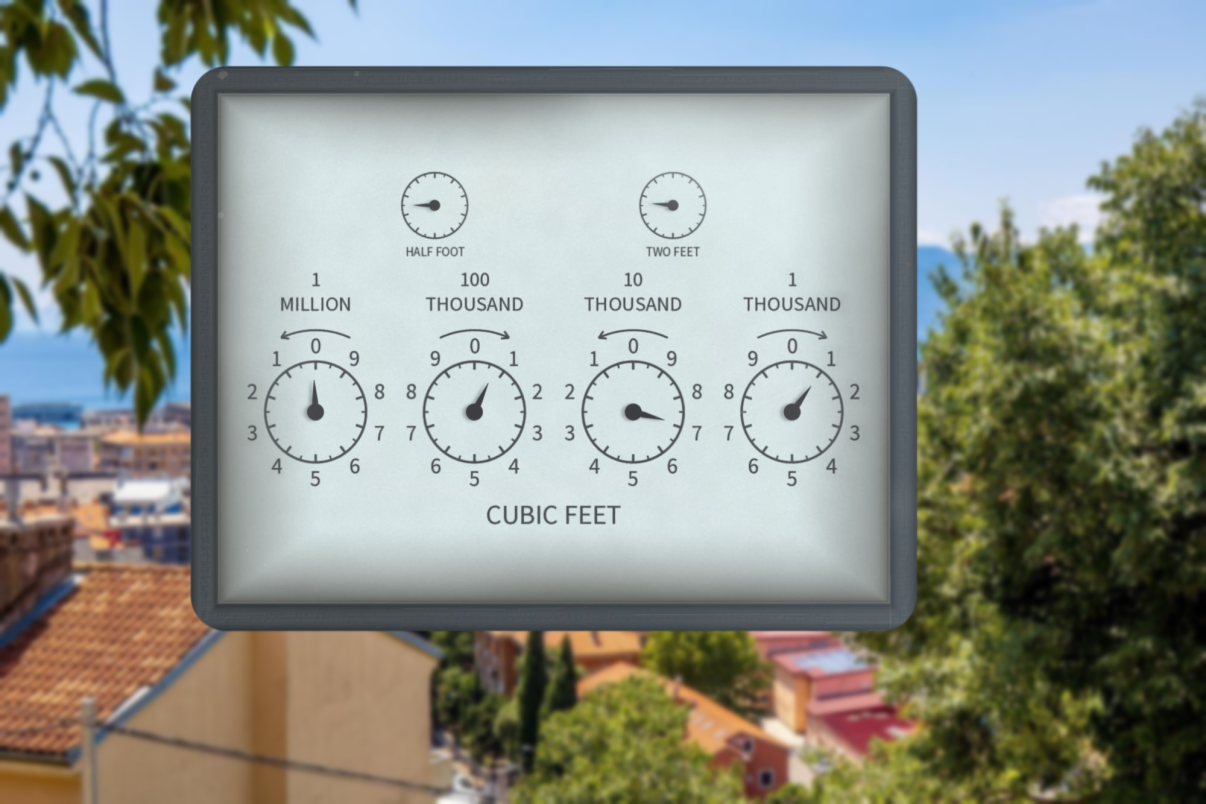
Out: value=7100 unit=ft³
